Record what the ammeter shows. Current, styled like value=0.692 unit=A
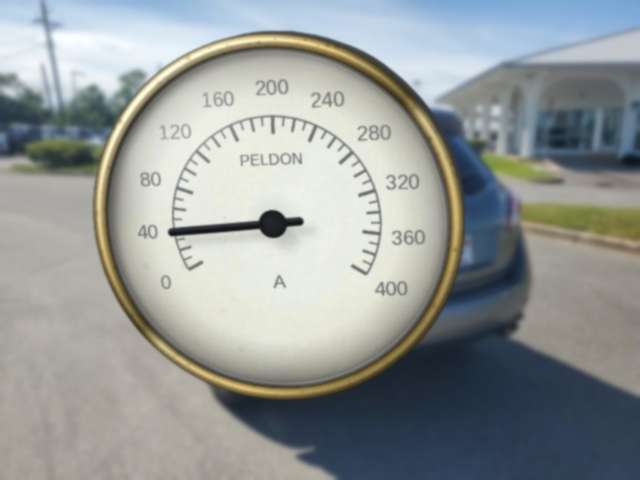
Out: value=40 unit=A
